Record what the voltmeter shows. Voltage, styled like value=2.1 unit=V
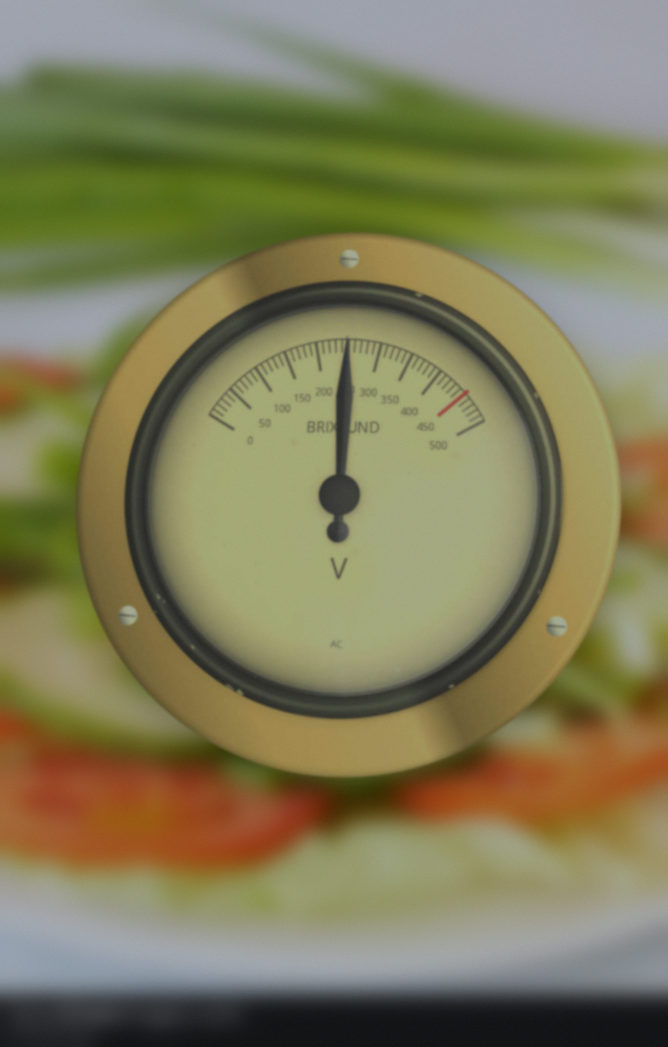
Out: value=250 unit=V
